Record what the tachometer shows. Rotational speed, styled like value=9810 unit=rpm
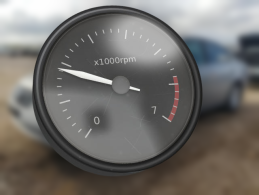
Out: value=1800 unit=rpm
